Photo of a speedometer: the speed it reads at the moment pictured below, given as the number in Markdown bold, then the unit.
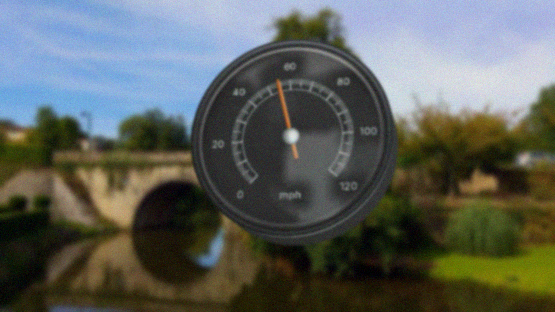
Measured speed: **55** mph
